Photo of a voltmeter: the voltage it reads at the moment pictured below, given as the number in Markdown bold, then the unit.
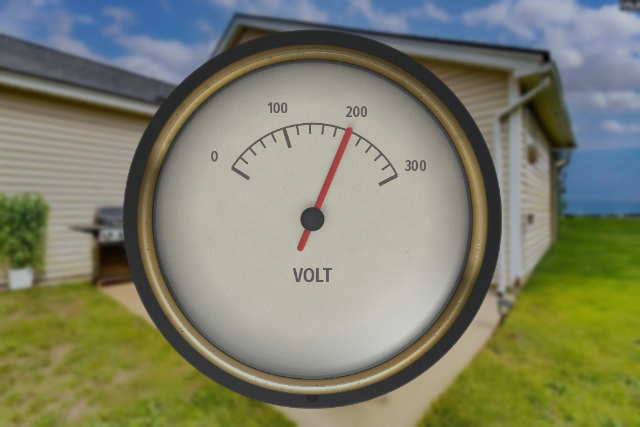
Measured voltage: **200** V
